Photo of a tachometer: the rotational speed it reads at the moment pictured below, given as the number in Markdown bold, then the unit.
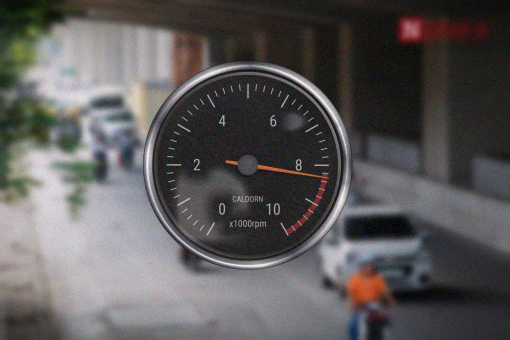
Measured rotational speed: **8300** rpm
